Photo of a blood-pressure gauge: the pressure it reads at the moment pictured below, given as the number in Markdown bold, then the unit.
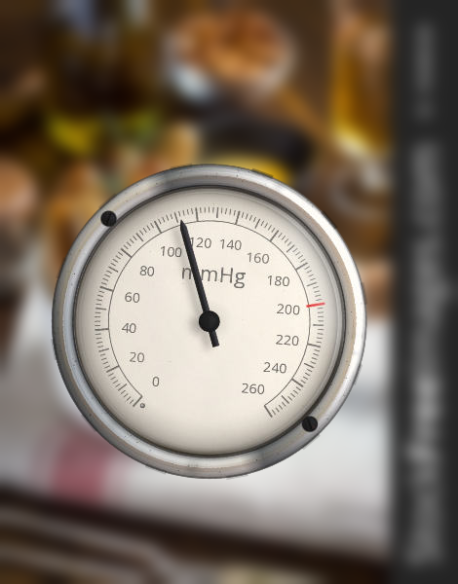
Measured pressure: **112** mmHg
